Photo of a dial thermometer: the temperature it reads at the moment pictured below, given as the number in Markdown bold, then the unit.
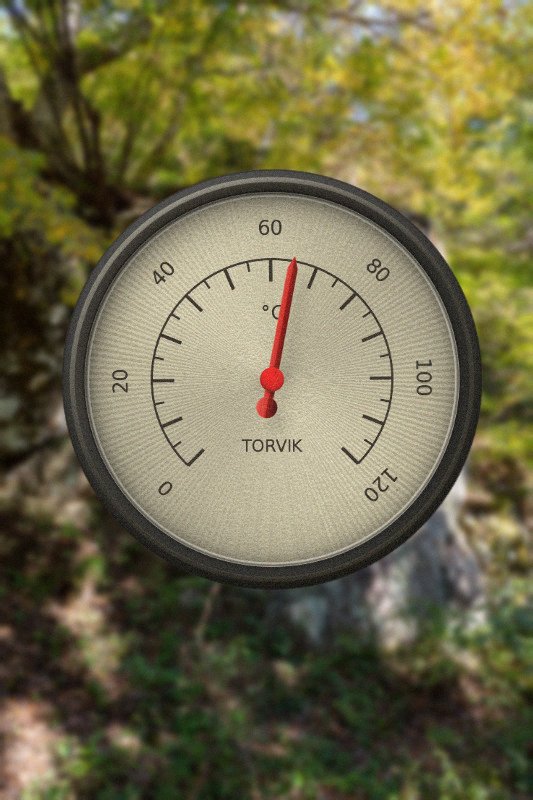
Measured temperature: **65** °C
